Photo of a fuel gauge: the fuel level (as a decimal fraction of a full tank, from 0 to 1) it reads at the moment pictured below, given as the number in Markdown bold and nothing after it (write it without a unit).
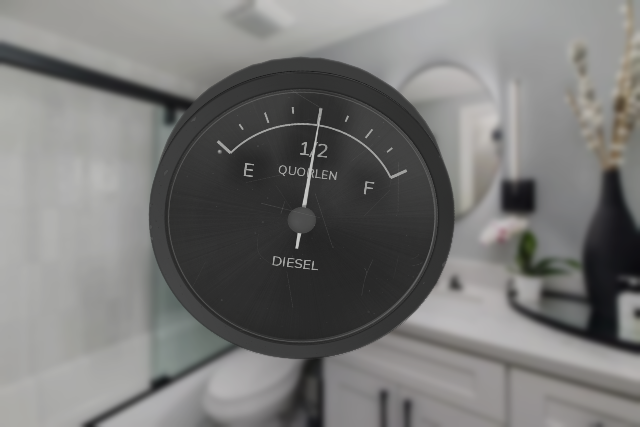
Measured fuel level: **0.5**
